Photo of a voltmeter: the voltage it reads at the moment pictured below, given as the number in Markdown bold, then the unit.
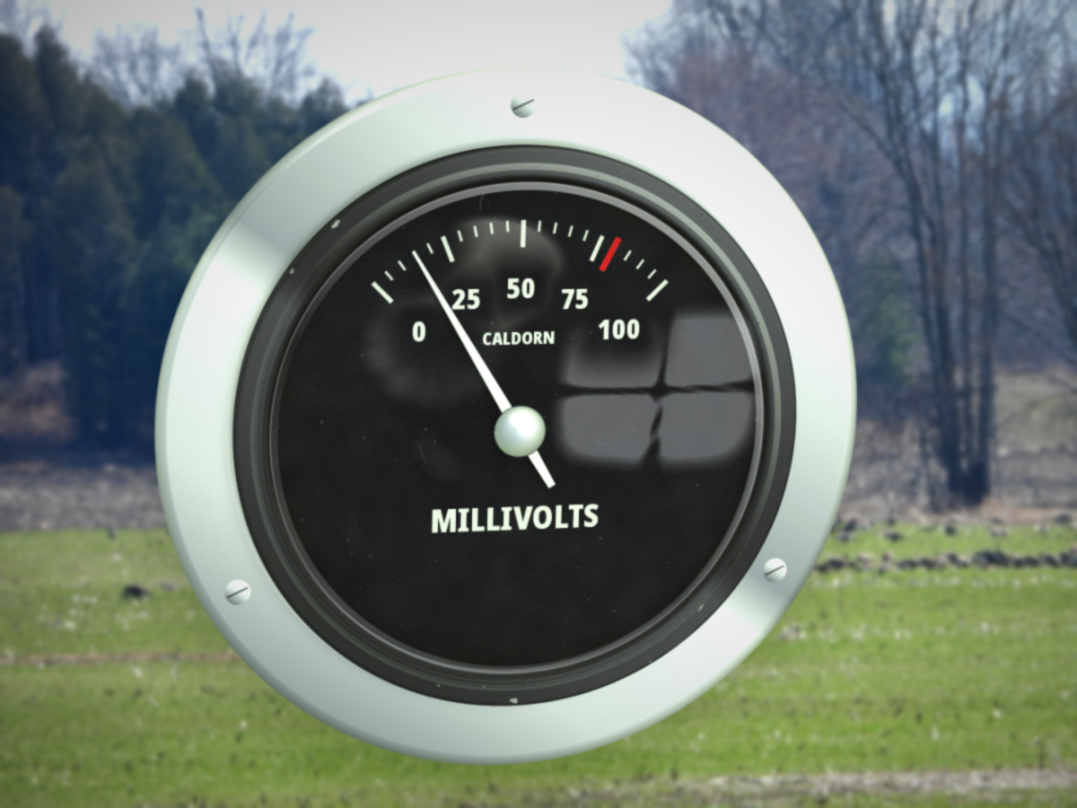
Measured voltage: **15** mV
